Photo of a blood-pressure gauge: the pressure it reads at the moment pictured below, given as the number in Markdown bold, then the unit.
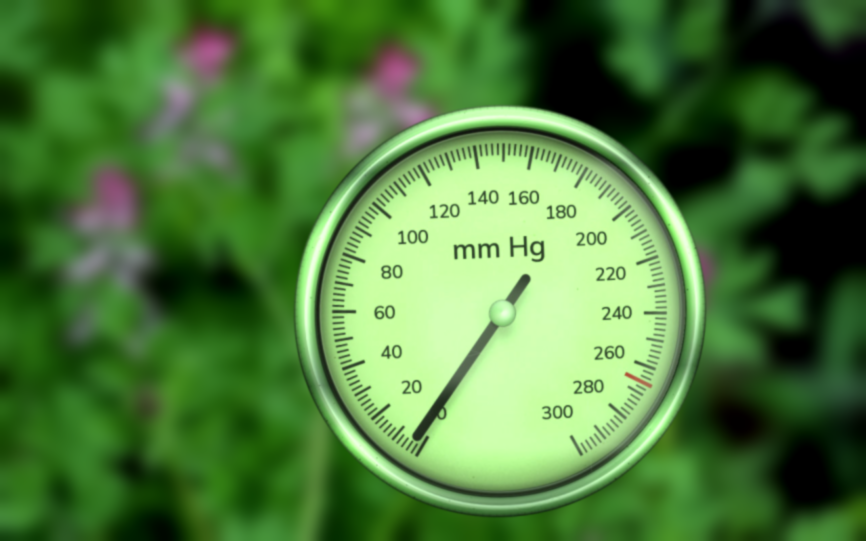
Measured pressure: **4** mmHg
